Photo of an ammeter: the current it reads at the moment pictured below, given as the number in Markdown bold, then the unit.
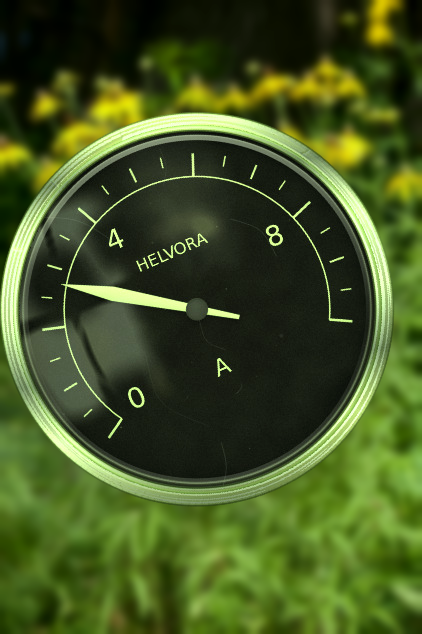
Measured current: **2.75** A
